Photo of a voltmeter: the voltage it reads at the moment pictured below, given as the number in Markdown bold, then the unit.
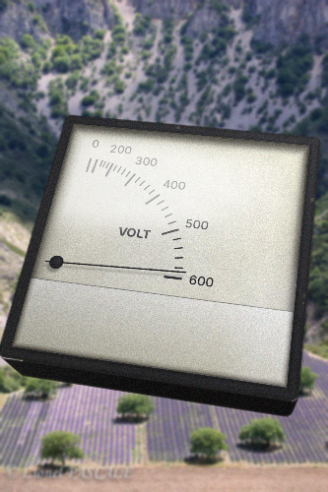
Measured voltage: **590** V
